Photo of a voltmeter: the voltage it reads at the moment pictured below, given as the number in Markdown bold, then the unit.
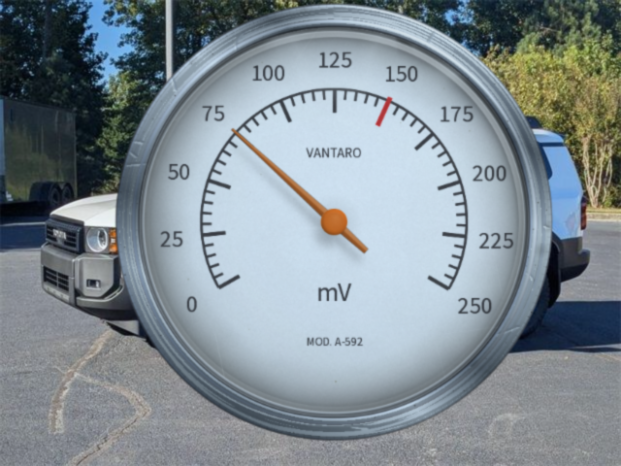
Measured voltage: **75** mV
